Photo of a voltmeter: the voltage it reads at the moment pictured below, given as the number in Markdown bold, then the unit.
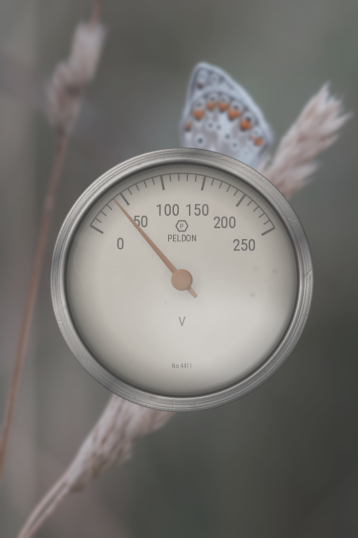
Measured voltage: **40** V
